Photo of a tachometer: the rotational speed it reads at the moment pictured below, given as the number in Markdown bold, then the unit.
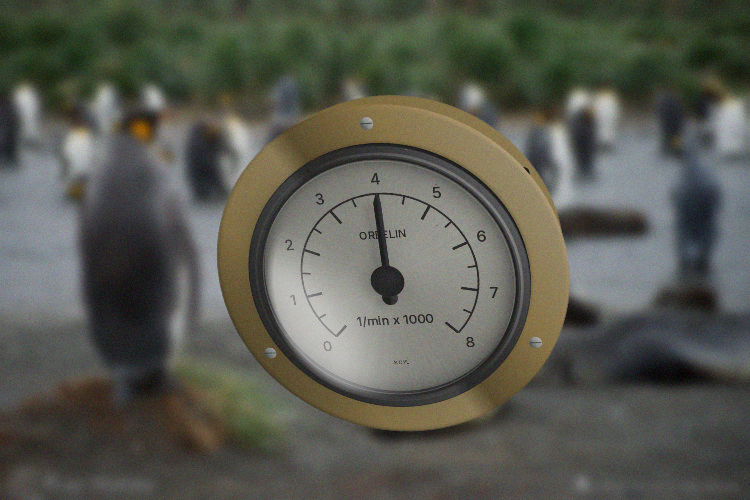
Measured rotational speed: **4000** rpm
